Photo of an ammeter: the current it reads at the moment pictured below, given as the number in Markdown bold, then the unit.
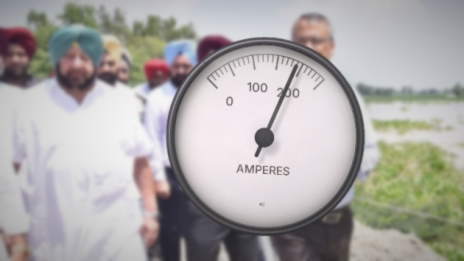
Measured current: **190** A
